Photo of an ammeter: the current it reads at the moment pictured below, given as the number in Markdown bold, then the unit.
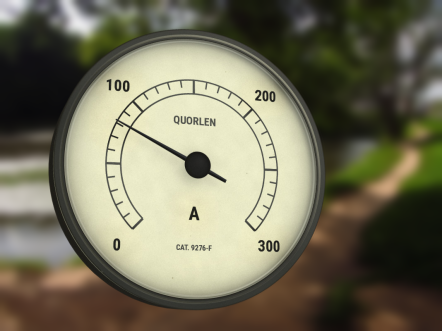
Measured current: **80** A
